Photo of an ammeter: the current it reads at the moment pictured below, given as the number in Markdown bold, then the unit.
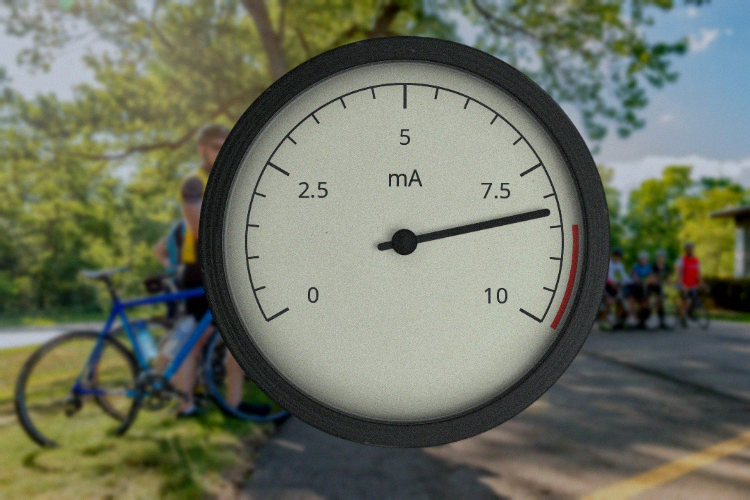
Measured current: **8.25** mA
